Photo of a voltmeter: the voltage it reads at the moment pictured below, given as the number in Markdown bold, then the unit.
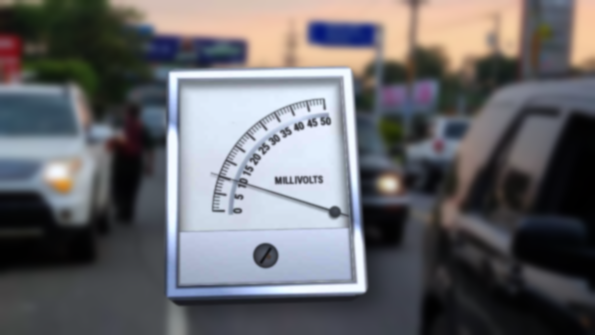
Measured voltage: **10** mV
